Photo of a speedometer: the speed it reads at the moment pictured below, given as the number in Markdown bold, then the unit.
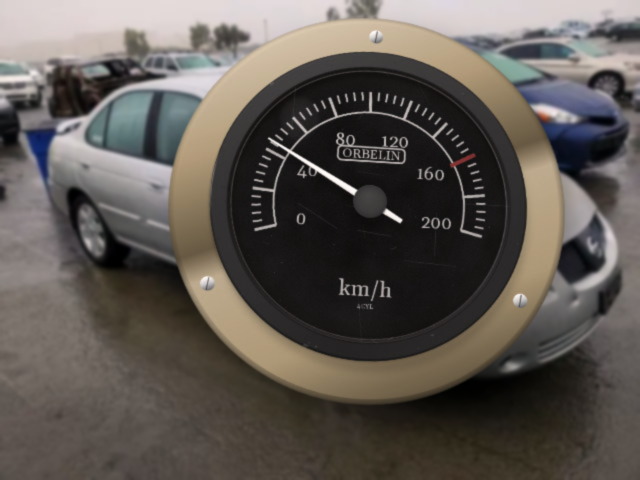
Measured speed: **44** km/h
